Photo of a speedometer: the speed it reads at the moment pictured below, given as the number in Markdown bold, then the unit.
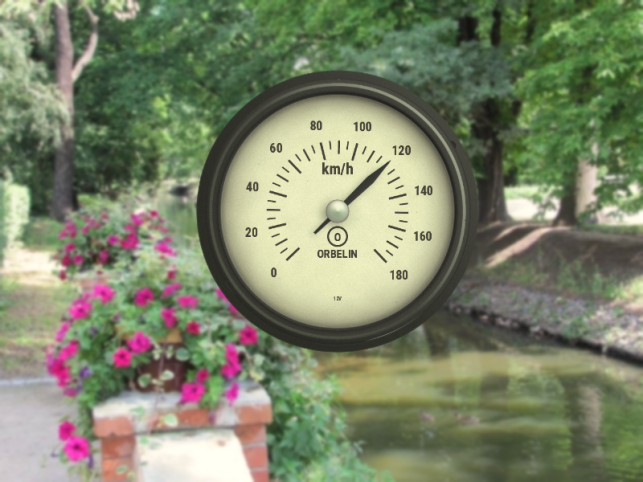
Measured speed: **120** km/h
